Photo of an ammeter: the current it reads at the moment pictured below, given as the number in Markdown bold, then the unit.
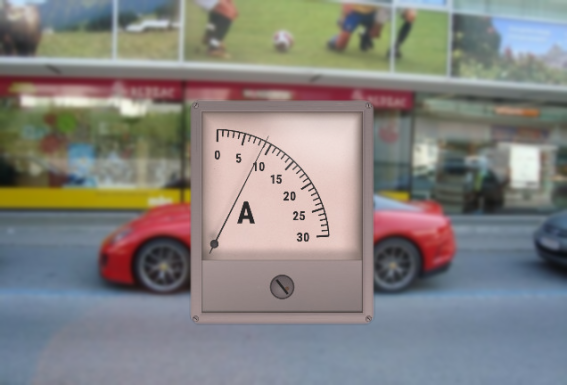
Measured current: **9** A
